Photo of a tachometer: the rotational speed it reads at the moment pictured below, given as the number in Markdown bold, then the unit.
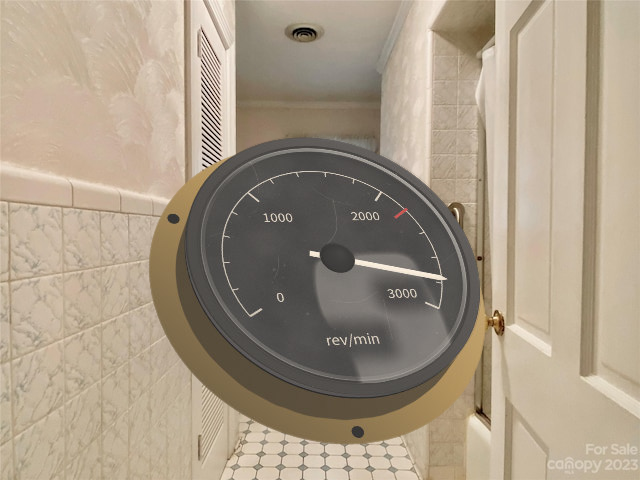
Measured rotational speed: **2800** rpm
